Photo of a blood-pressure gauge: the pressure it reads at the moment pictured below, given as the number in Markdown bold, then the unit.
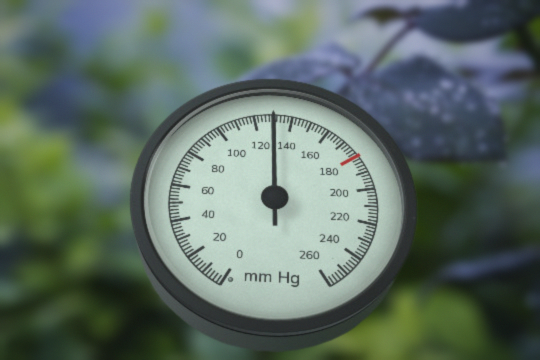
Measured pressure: **130** mmHg
